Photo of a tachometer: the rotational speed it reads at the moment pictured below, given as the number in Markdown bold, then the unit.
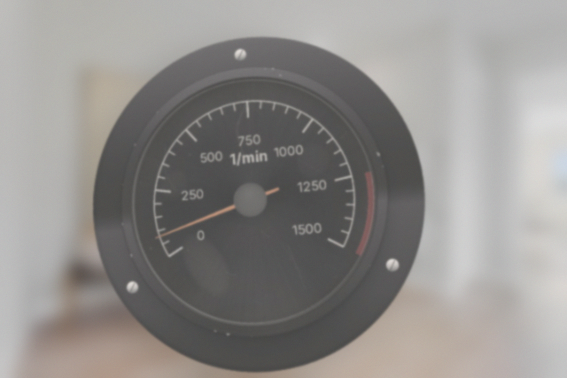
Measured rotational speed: **75** rpm
